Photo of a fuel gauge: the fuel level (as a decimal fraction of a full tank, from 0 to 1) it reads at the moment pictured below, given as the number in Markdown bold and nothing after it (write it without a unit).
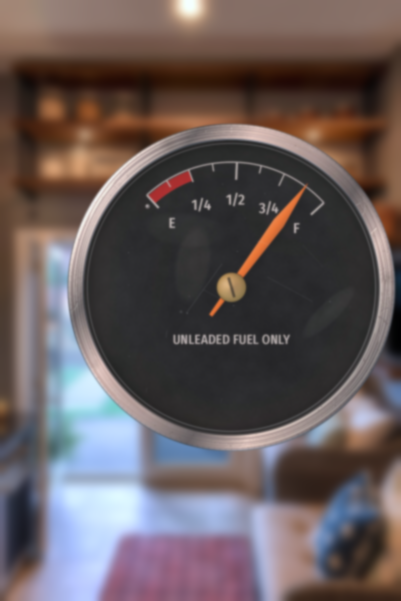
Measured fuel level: **0.875**
